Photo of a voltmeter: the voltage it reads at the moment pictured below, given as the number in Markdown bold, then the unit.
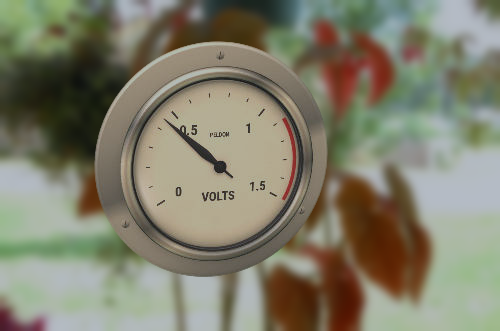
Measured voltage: **0.45** V
